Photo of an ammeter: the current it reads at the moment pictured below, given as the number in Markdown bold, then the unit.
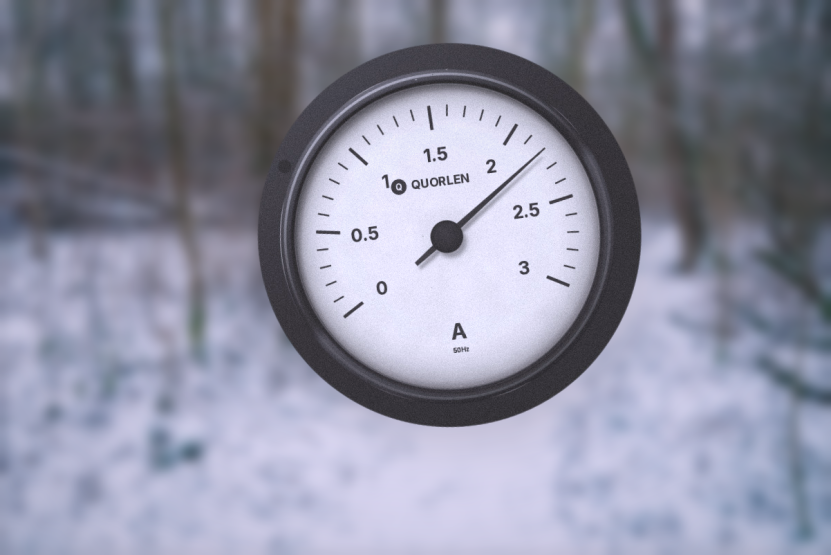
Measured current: **2.2** A
